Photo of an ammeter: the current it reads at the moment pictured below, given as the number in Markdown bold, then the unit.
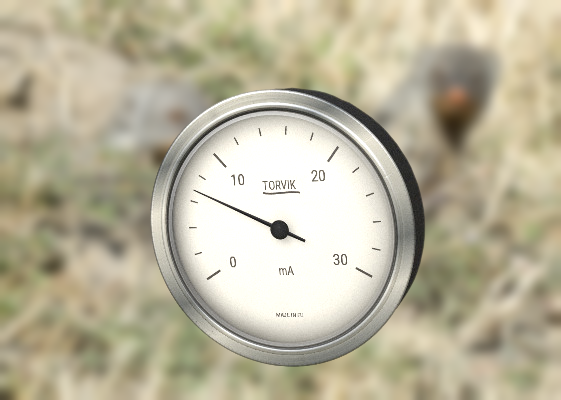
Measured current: **7** mA
